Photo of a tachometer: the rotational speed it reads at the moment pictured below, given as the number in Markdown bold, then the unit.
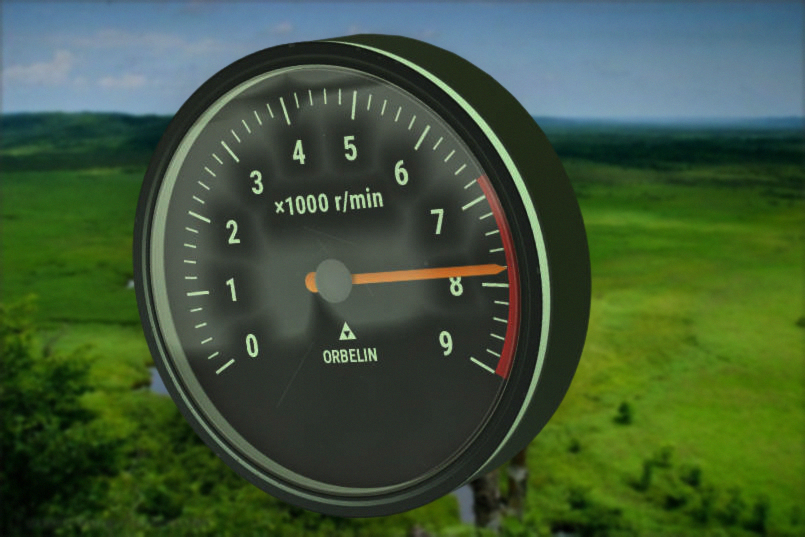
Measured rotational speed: **7800** rpm
